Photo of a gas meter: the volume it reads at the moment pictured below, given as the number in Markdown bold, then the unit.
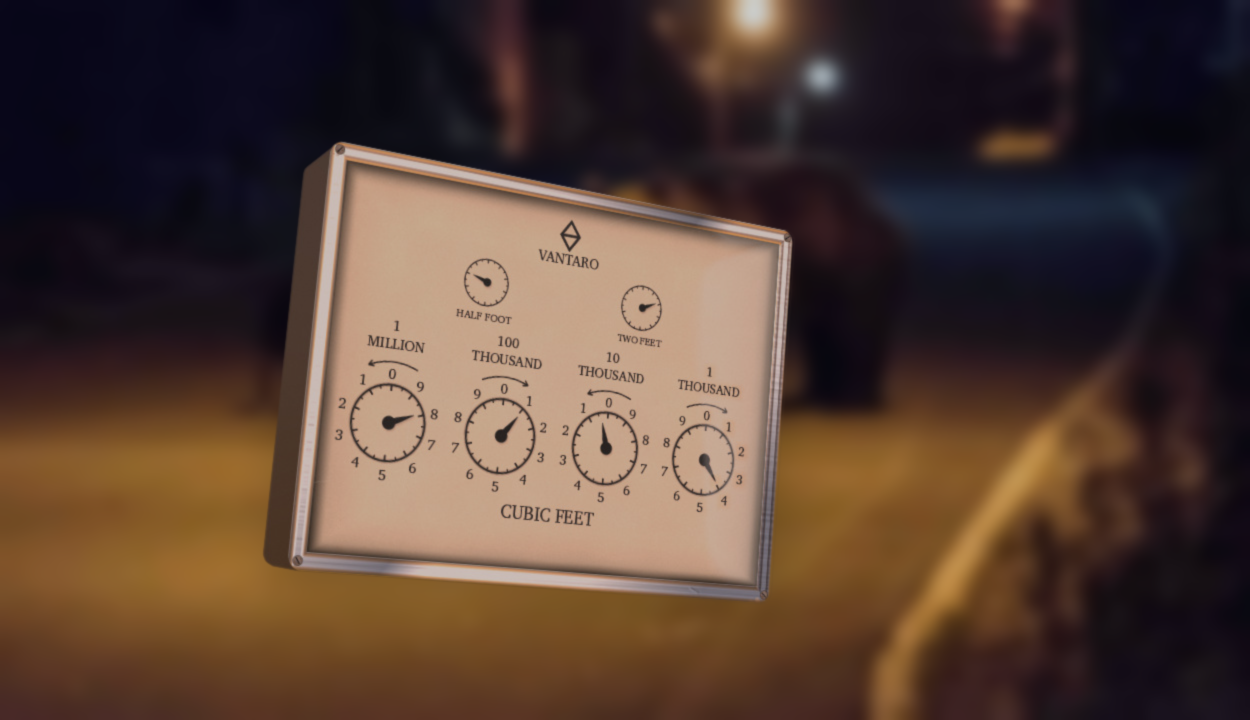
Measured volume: **810400** ft³
